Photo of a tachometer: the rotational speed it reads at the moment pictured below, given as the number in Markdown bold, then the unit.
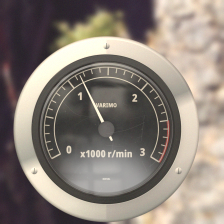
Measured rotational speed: **1150** rpm
